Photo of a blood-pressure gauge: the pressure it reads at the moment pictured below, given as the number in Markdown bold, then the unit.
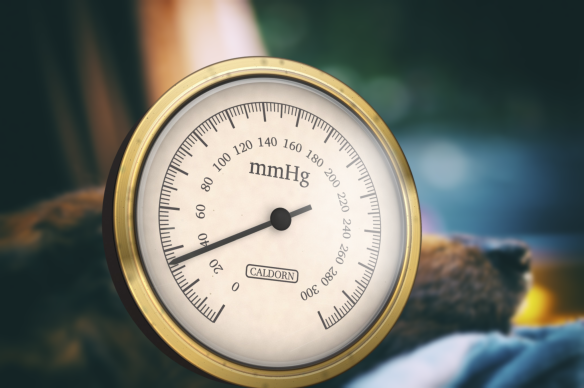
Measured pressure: **34** mmHg
